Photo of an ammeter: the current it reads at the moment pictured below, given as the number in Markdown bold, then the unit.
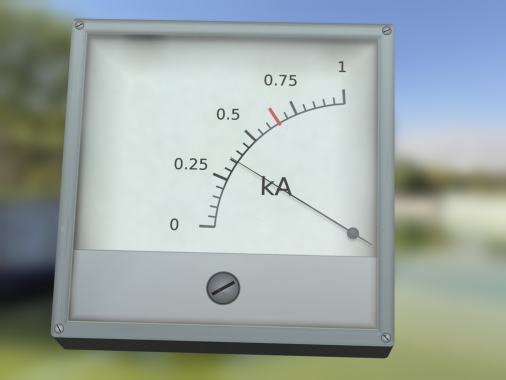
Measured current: **0.35** kA
